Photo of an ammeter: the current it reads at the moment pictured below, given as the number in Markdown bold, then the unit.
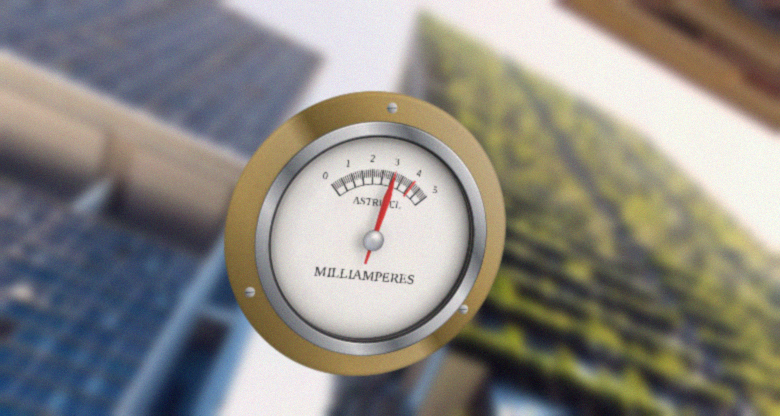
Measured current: **3** mA
